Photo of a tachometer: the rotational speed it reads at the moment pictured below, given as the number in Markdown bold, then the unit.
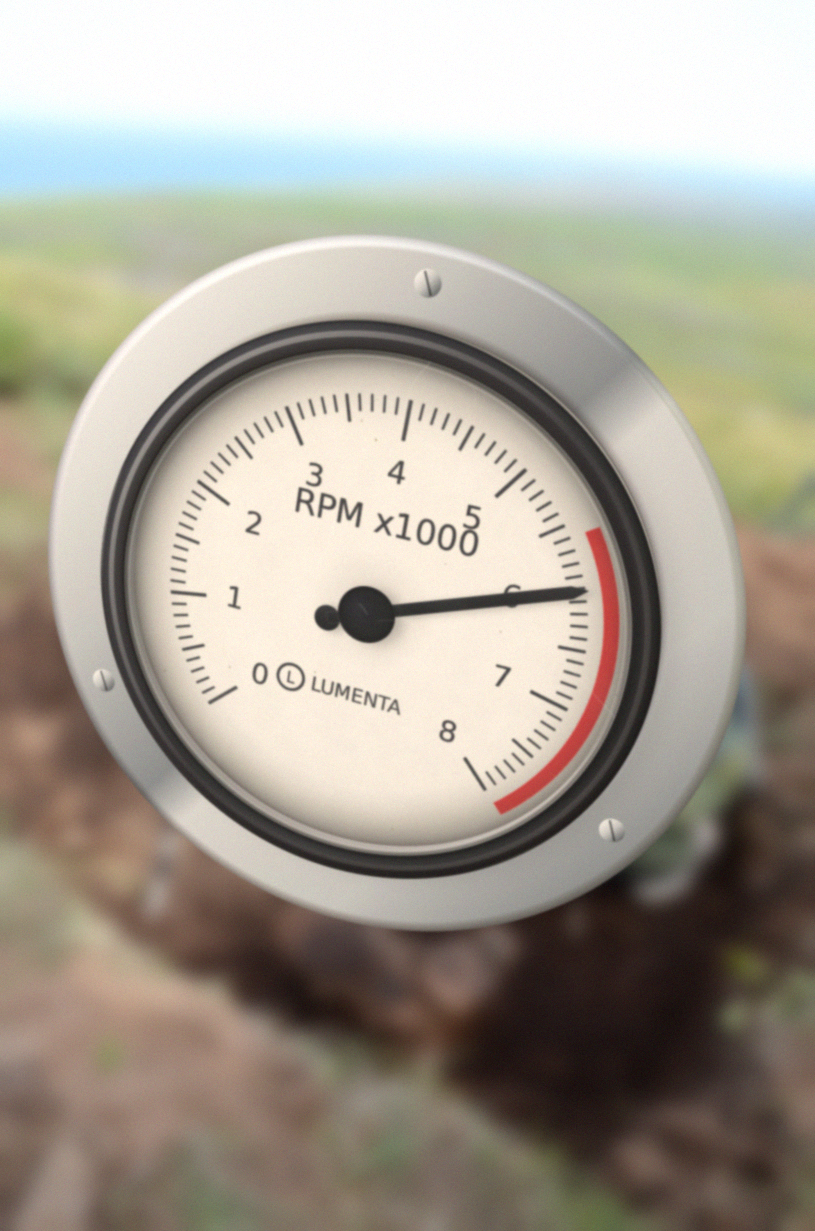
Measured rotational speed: **6000** rpm
